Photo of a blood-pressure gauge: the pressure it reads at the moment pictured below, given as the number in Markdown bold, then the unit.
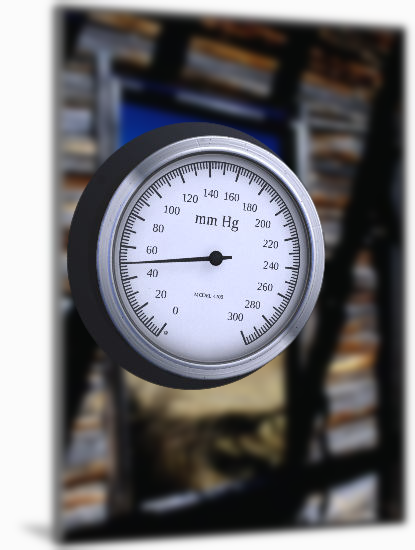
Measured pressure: **50** mmHg
